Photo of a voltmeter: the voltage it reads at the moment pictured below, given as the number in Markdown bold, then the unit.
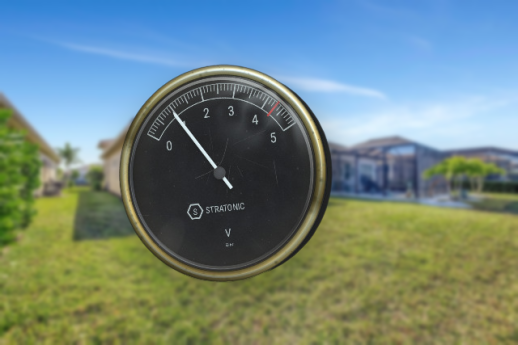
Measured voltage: **1** V
